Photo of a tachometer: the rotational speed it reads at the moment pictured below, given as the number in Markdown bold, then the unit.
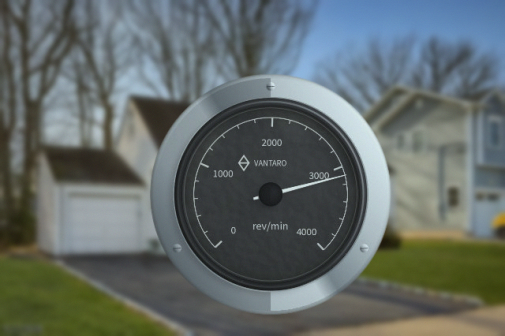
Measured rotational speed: **3100** rpm
